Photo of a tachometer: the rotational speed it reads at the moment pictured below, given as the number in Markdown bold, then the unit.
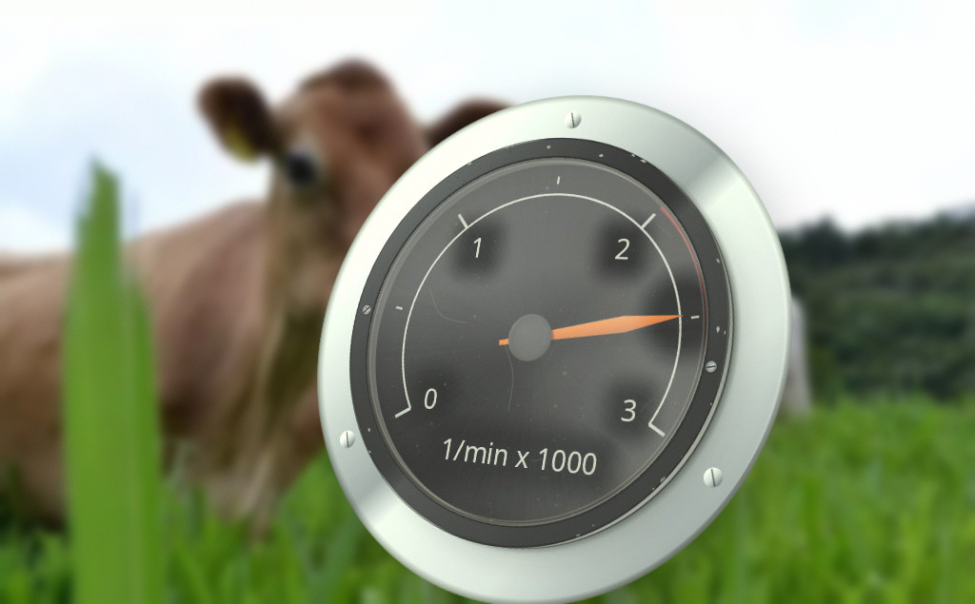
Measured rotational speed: **2500** rpm
